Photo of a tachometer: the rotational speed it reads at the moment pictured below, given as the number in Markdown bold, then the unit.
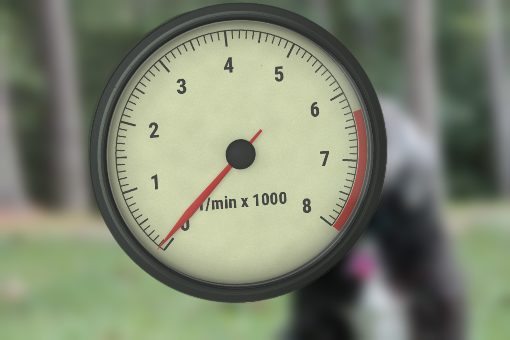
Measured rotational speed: **100** rpm
